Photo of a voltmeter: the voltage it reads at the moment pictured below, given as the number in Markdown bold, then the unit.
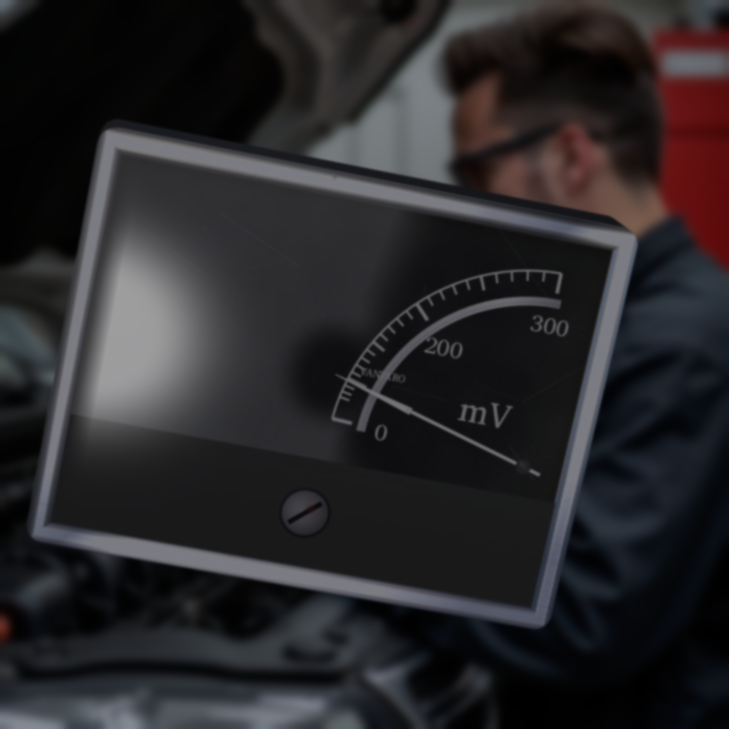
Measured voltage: **100** mV
